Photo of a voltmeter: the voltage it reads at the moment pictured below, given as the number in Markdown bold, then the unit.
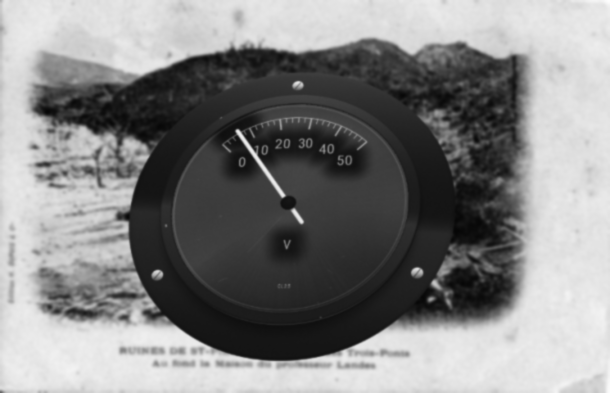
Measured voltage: **6** V
